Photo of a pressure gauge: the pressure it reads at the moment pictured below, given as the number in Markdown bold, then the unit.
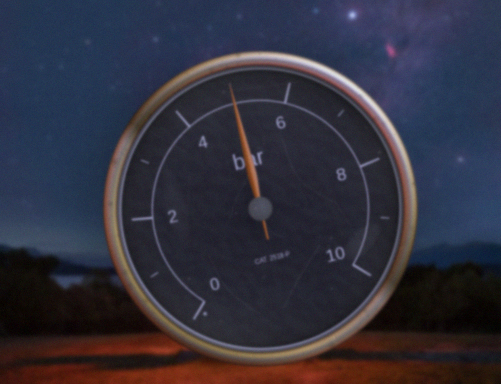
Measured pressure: **5** bar
